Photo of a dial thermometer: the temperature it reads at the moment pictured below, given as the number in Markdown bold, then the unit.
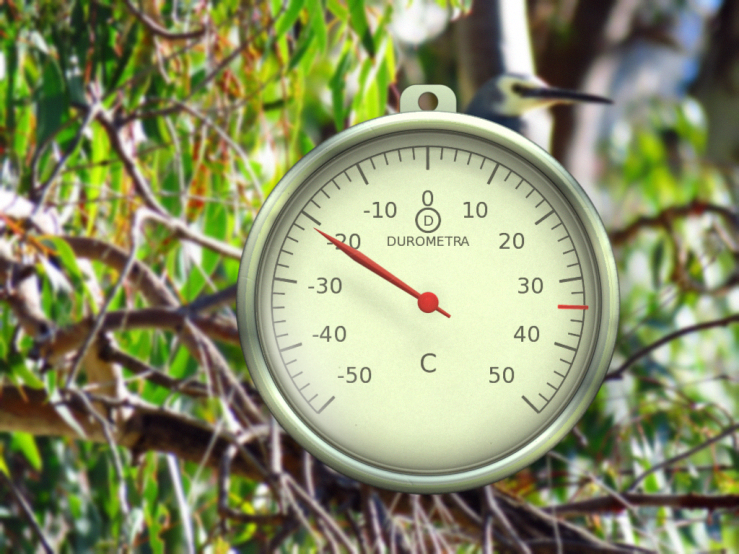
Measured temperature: **-21** °C
